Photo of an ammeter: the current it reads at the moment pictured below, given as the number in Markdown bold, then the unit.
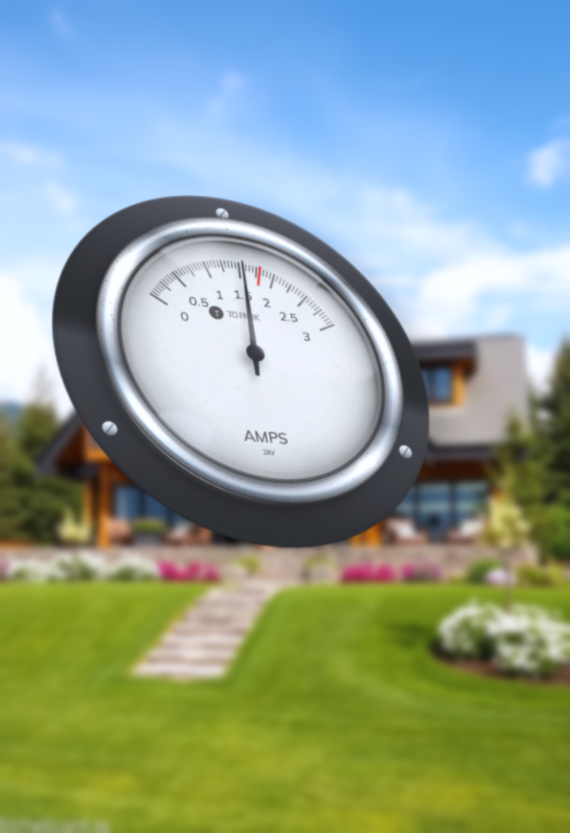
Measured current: **1.5** A
